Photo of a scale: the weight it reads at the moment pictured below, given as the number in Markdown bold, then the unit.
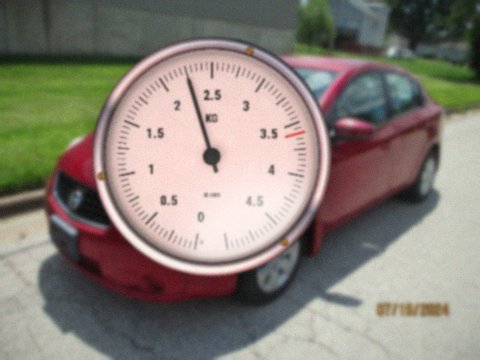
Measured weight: **2.25** kg
